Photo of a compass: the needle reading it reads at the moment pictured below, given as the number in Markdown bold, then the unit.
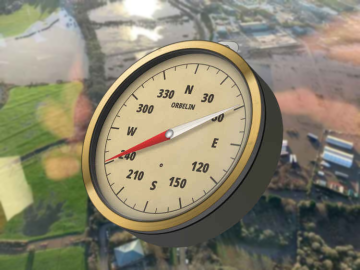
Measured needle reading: **240** °
